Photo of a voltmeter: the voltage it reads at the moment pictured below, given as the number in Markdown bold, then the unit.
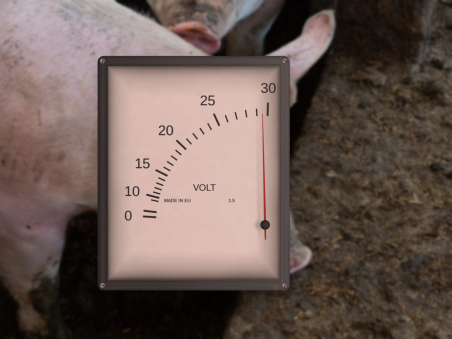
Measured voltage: **29.5** V
